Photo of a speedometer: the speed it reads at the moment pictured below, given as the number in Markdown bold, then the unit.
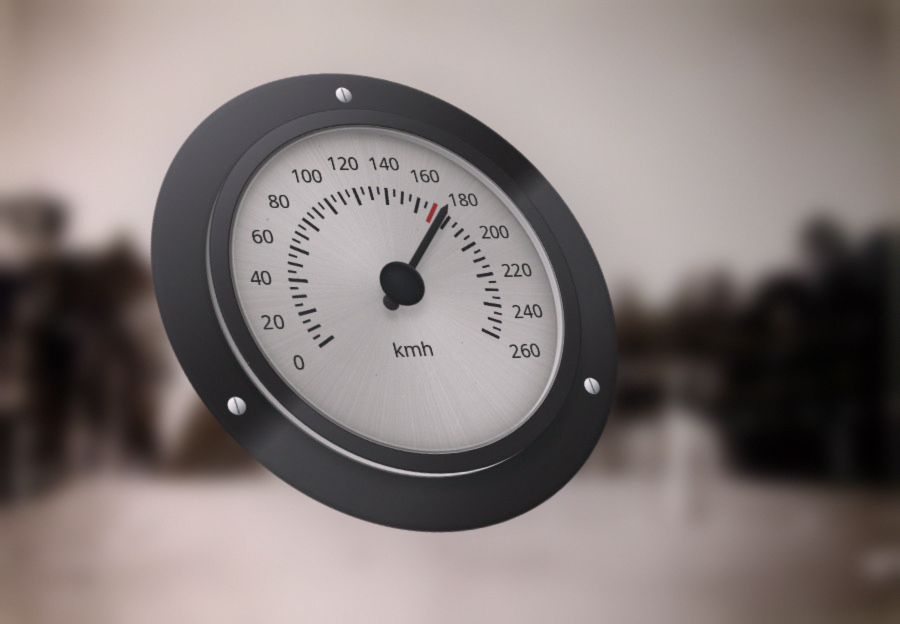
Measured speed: **175** km/h
